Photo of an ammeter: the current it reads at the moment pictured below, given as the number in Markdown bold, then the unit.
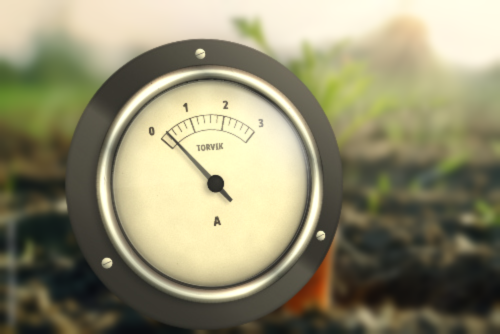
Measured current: **0.2** A
